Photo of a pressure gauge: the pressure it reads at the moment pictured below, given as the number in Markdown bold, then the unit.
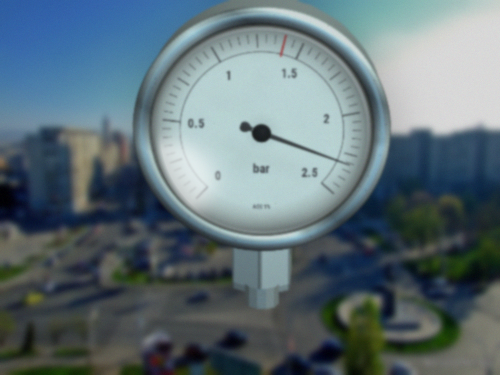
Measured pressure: **2.3** bar
